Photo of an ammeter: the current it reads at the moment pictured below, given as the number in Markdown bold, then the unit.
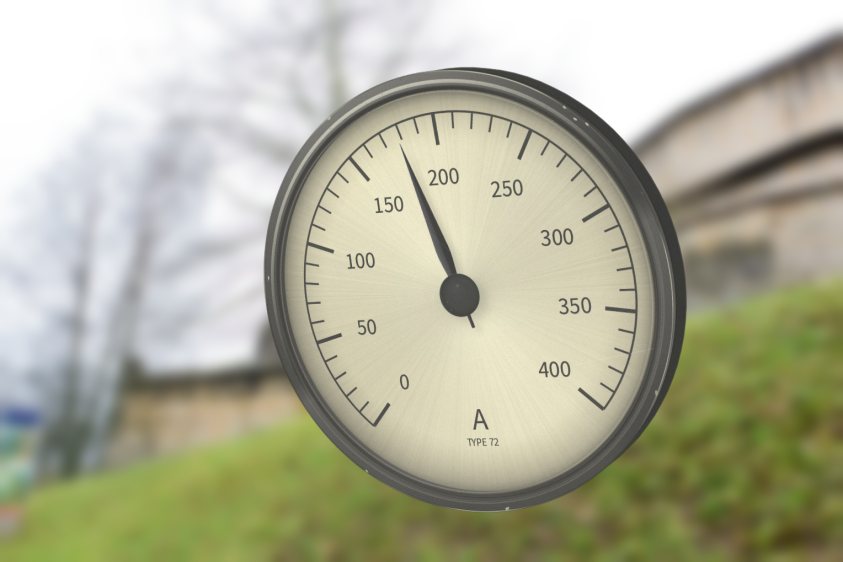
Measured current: **180** A
